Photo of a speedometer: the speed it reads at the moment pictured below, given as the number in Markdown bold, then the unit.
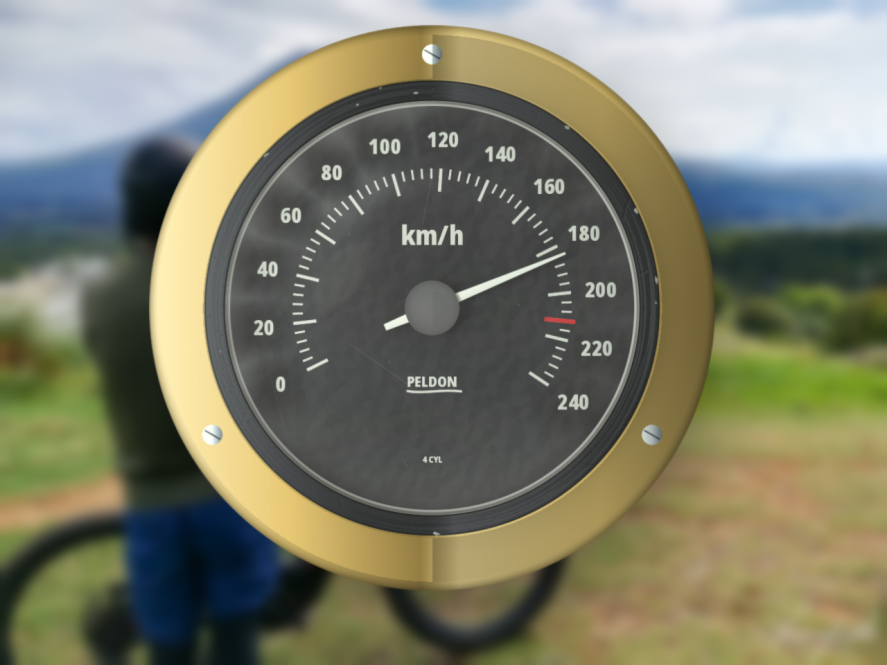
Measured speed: **184** km/h
